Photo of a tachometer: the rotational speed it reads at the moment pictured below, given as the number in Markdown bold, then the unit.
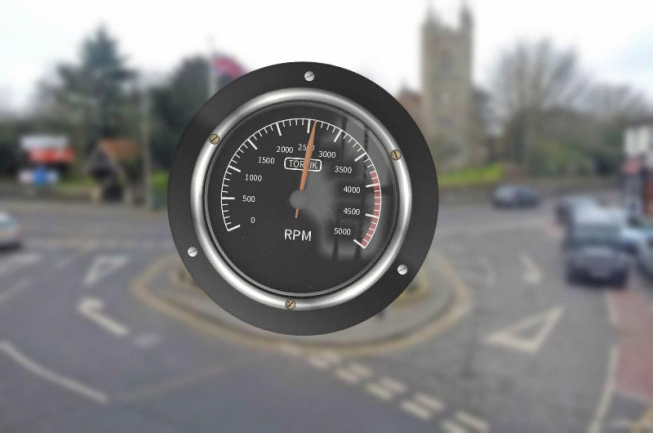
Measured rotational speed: **2600** rpm
